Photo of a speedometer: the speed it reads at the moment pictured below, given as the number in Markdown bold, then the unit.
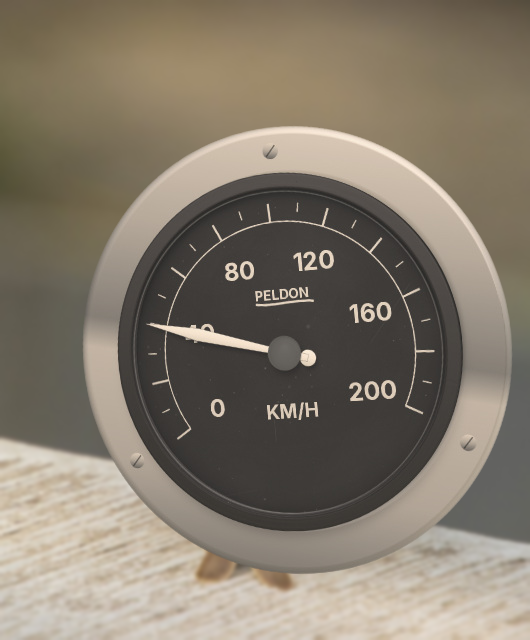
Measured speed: **40** km/h
